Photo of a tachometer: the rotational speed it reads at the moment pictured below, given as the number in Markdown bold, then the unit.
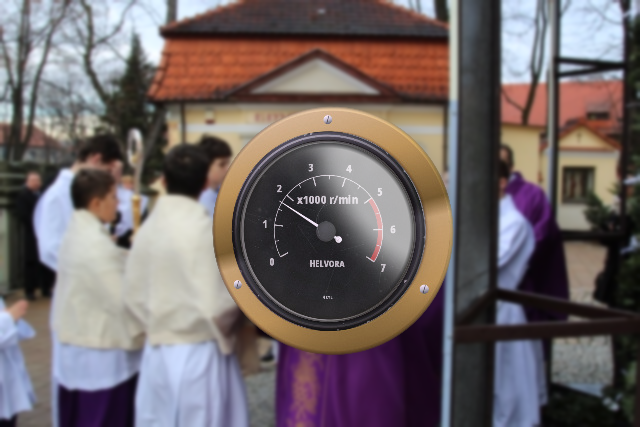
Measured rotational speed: **1750** rpm
